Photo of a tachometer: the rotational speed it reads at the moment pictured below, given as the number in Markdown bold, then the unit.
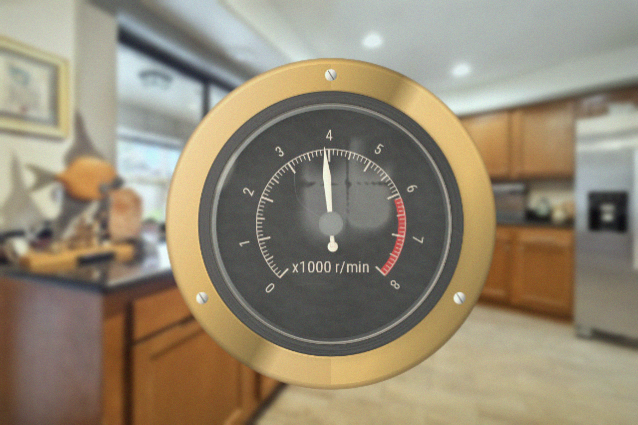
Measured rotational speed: **3900** rpm
